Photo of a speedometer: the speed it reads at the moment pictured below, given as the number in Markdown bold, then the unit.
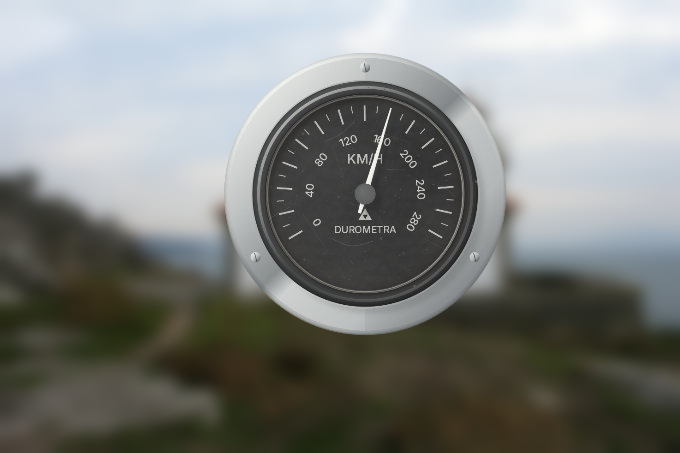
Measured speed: **160** km/h
